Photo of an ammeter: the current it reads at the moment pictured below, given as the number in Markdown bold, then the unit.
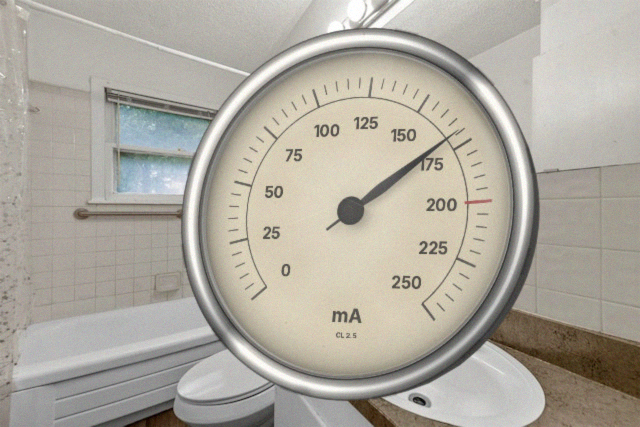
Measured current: **170** mA
